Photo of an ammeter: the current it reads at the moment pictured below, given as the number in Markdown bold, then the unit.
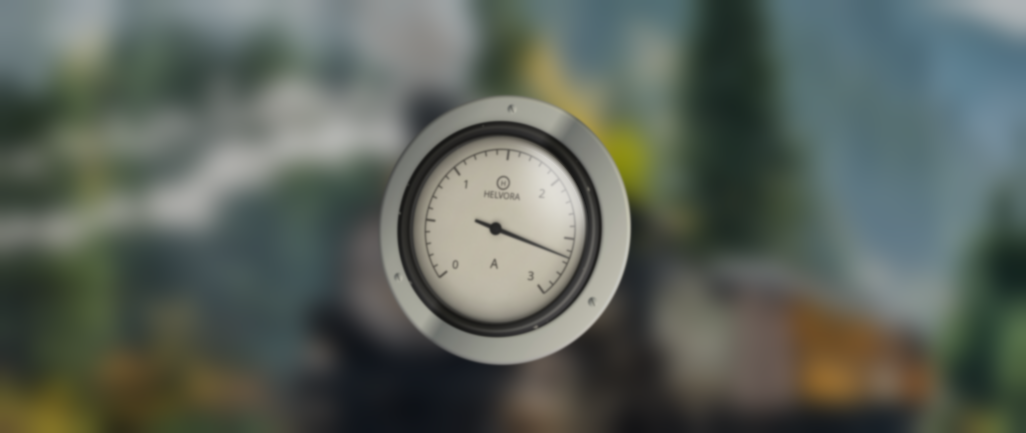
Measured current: **2.65** A
